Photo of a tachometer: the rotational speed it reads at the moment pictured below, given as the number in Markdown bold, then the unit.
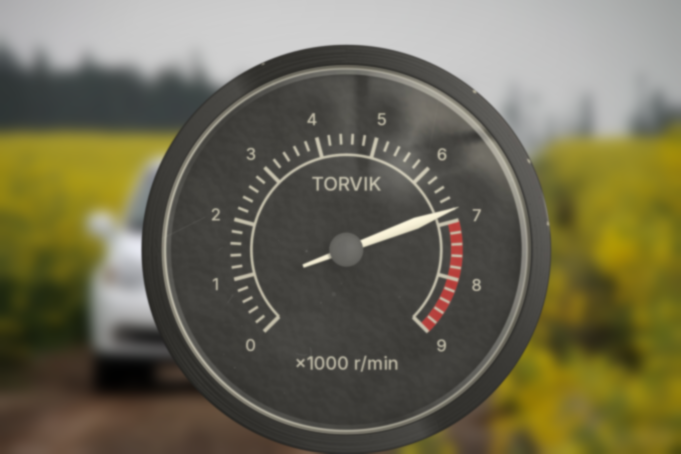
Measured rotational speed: **6800** rpm
